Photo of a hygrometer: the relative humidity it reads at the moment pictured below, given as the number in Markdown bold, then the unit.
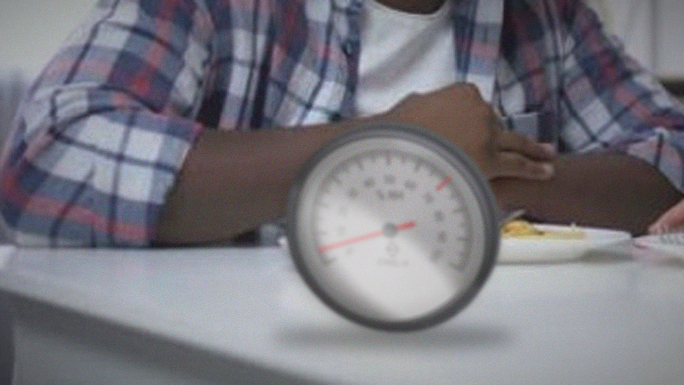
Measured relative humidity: **5** %
